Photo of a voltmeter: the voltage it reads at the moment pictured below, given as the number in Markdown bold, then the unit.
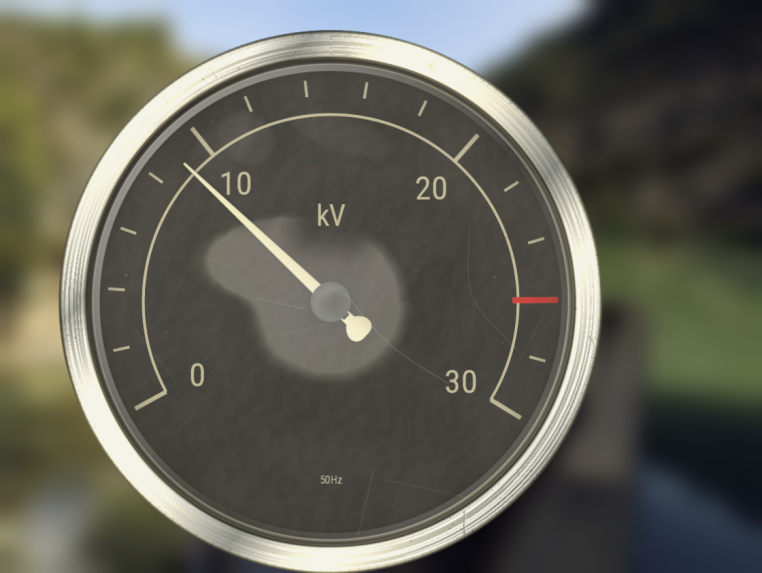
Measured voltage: **9** kV
